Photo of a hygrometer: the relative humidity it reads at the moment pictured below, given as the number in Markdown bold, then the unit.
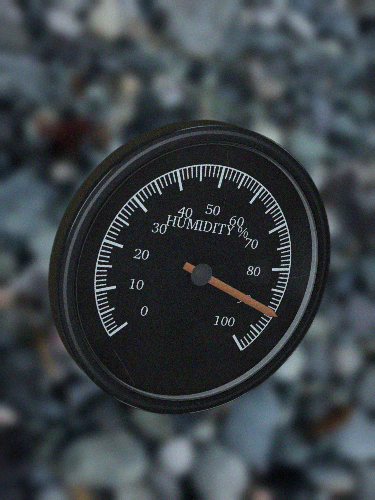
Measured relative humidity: **90** %
